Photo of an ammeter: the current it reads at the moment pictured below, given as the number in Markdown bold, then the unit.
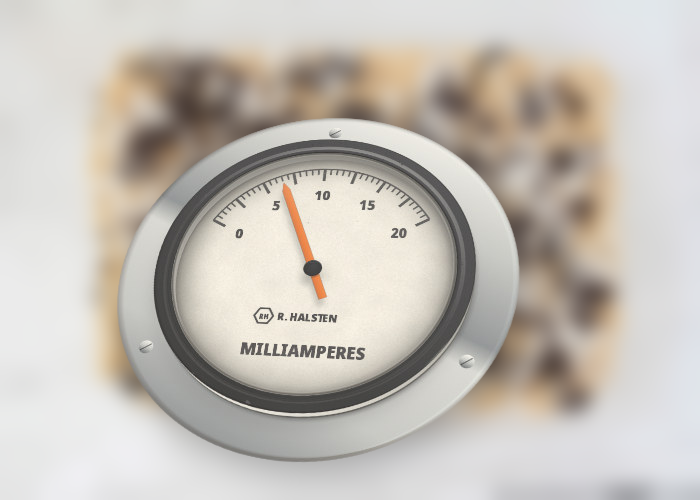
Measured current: **6.5** mA
